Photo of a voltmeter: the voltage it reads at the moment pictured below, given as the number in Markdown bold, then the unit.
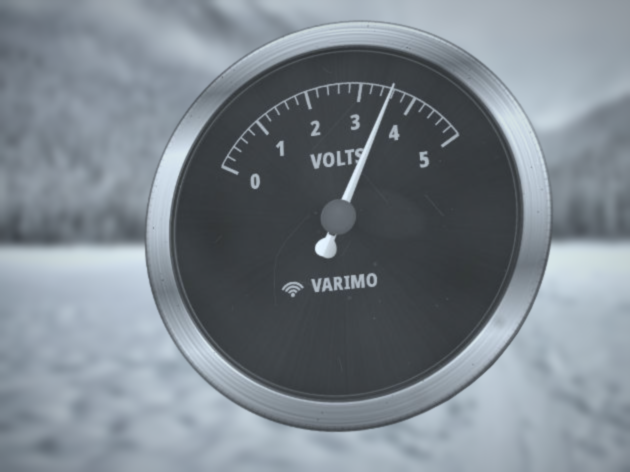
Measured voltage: **3.6** V
